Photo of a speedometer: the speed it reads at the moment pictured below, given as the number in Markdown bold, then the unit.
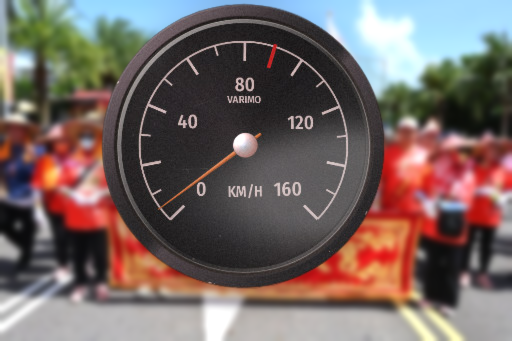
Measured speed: **5** km/h
